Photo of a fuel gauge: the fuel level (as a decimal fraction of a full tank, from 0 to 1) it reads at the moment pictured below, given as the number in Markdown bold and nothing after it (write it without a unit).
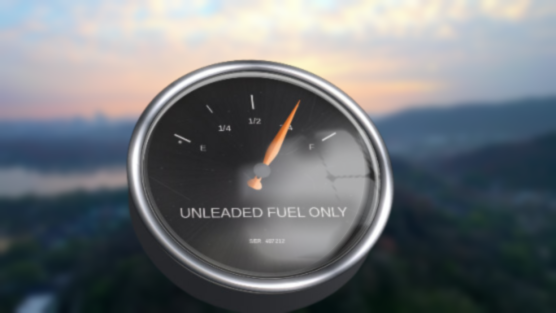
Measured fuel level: **0.75**
